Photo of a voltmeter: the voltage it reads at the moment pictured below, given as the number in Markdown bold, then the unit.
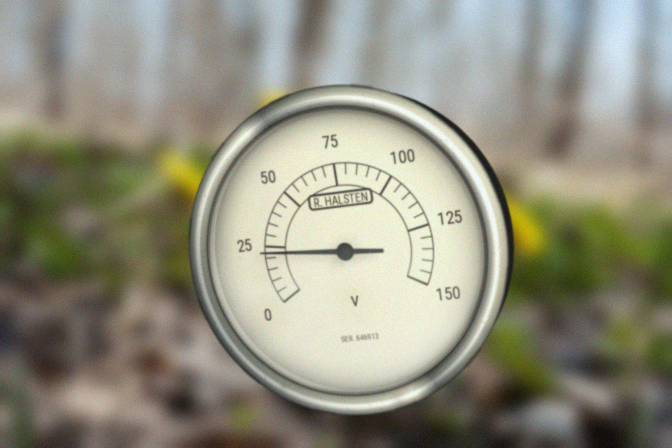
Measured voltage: **22.5** V
